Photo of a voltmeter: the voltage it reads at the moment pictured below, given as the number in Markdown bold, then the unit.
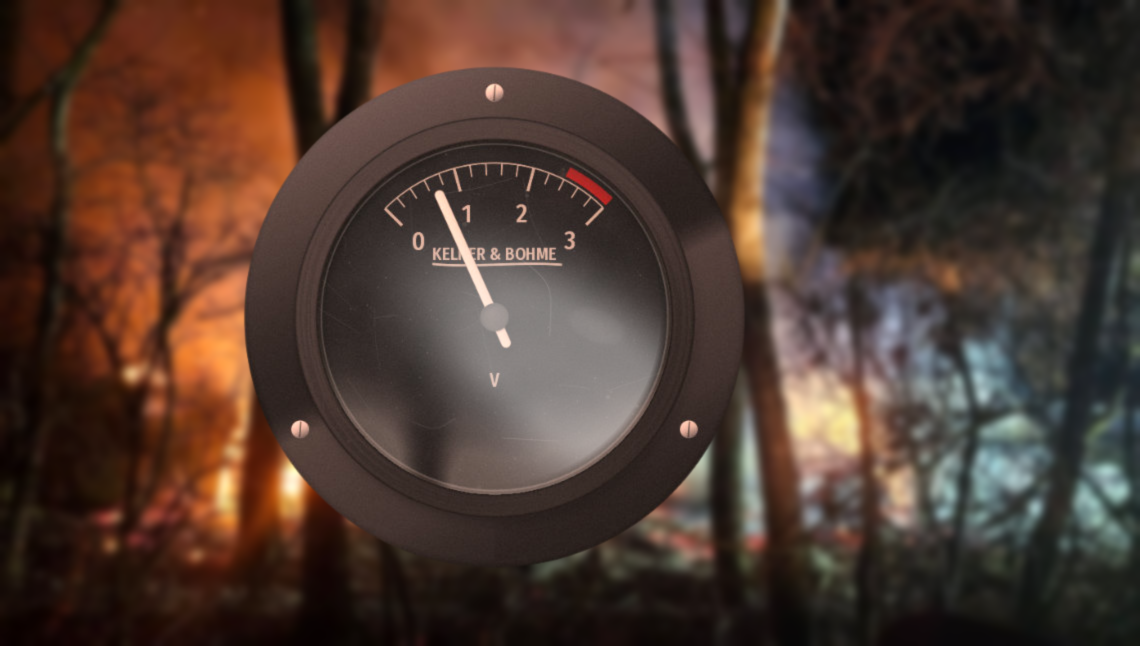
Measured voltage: **0.7** V
